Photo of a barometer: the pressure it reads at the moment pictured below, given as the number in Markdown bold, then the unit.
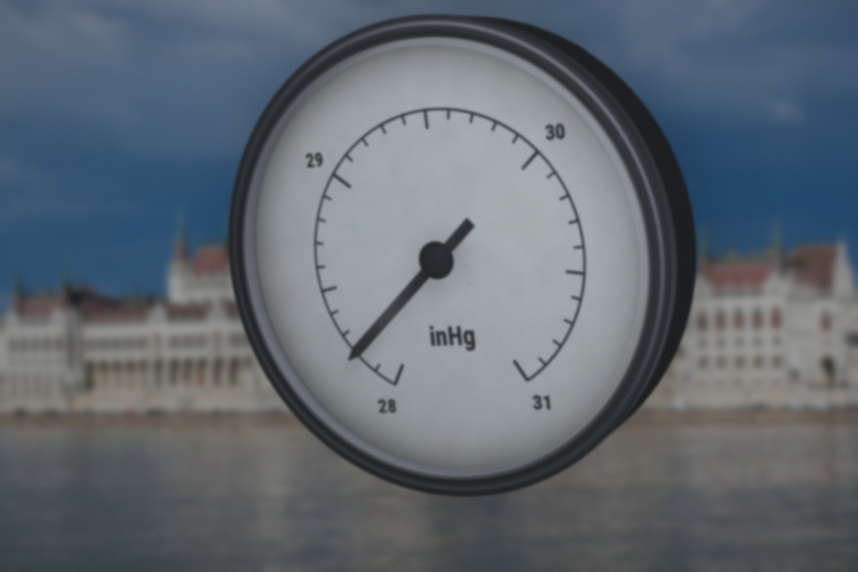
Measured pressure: **28.2** inHg
